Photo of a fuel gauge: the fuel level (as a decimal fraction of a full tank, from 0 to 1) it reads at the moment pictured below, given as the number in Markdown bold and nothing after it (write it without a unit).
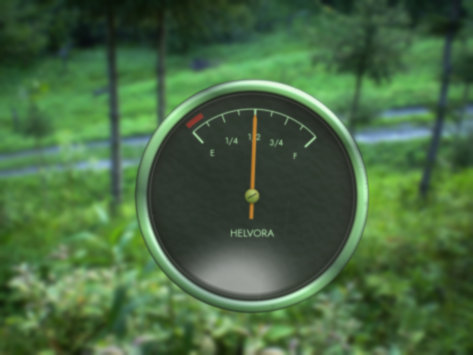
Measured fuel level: **0.5**
